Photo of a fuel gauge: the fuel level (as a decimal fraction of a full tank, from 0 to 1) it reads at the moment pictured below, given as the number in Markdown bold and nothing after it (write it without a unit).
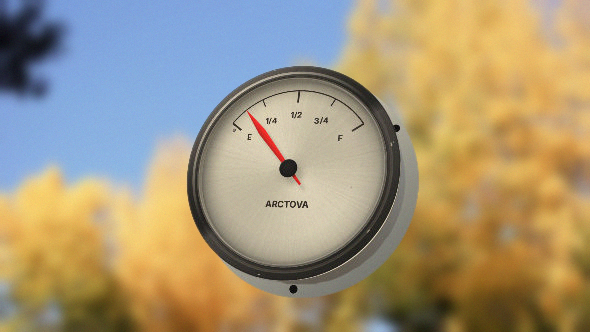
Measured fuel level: **0.125**
